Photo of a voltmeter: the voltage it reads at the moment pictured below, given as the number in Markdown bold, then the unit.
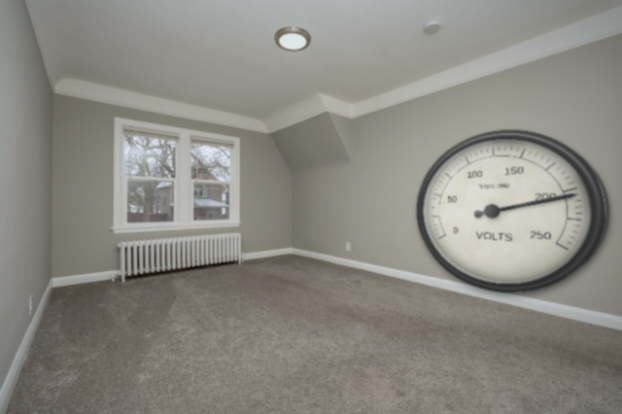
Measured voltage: **205** V
